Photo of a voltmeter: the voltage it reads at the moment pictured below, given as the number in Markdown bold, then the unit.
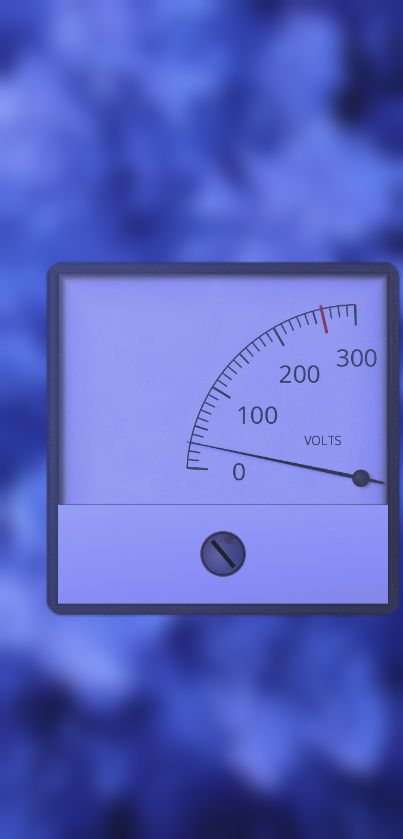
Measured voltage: **30** V
